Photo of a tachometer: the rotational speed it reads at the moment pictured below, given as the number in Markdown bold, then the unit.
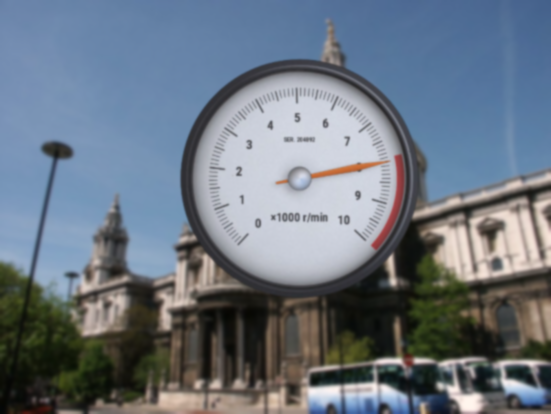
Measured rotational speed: **8000** rpm
